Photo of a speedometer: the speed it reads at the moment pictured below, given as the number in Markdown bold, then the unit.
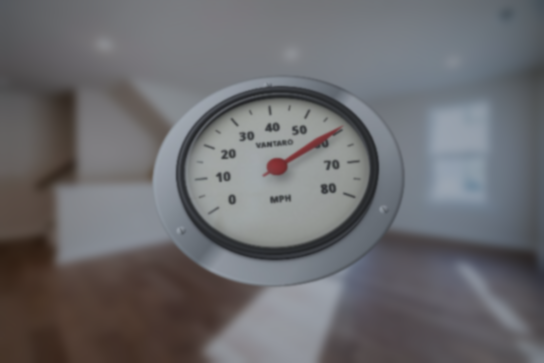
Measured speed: **60** mph
